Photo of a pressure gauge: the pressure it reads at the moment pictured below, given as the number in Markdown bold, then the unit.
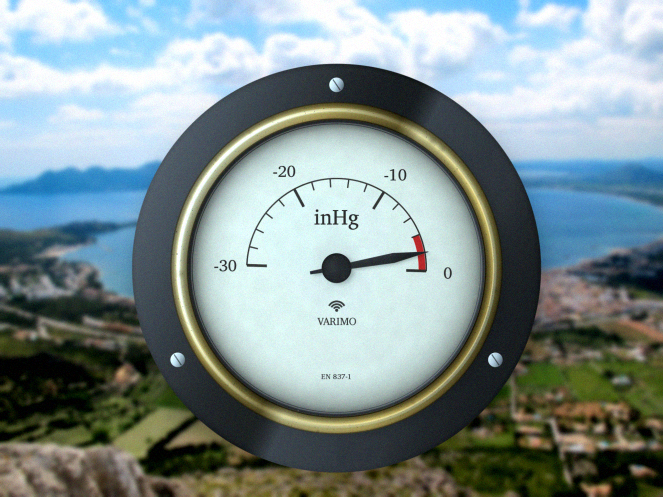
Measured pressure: **-2** inHg
